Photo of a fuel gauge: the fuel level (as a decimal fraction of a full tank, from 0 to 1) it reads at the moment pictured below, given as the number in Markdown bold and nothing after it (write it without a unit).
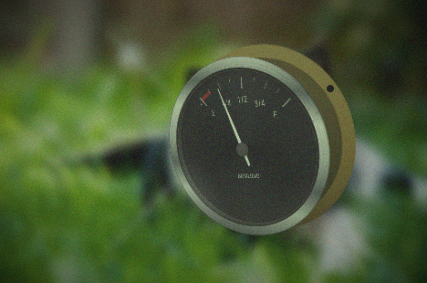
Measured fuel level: **0.25**
